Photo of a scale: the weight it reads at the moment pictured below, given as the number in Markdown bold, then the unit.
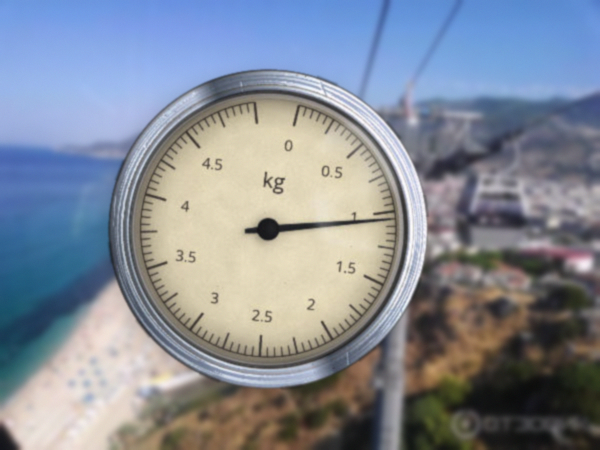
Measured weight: **1.05** kg
